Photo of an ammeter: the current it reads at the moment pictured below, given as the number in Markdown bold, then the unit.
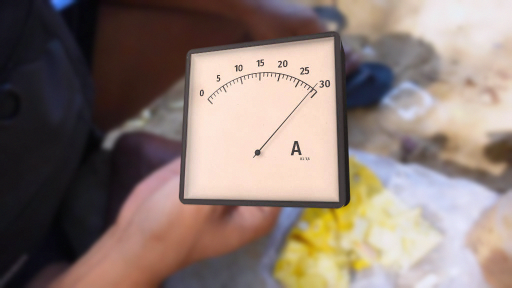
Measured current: **29** A
